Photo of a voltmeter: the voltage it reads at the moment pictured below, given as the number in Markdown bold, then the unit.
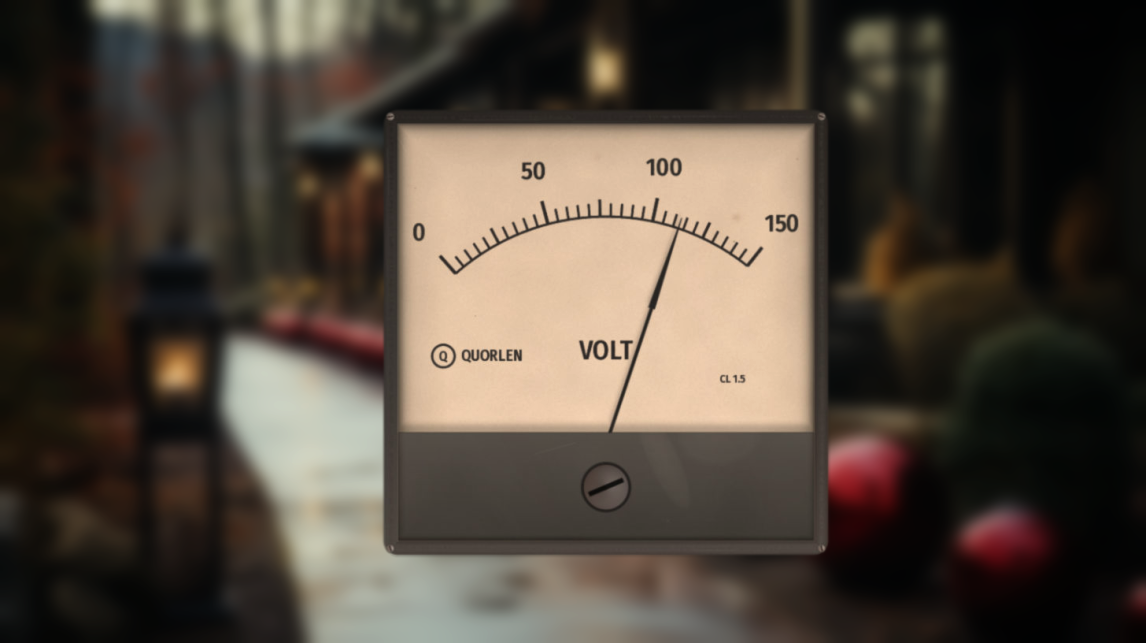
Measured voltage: **112.5** V
